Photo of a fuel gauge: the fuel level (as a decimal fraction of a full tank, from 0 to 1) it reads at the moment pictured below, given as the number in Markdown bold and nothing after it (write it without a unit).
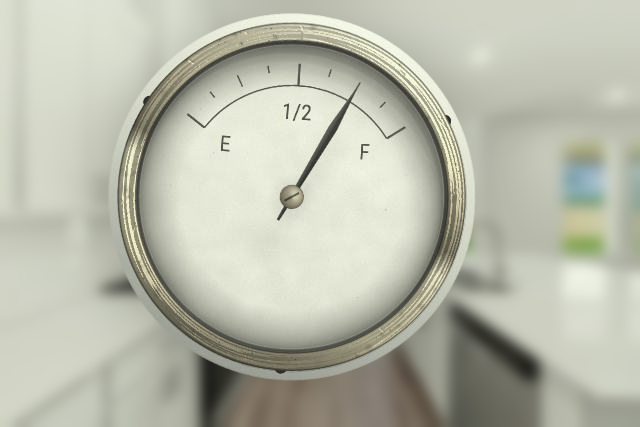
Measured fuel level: **0.75**
